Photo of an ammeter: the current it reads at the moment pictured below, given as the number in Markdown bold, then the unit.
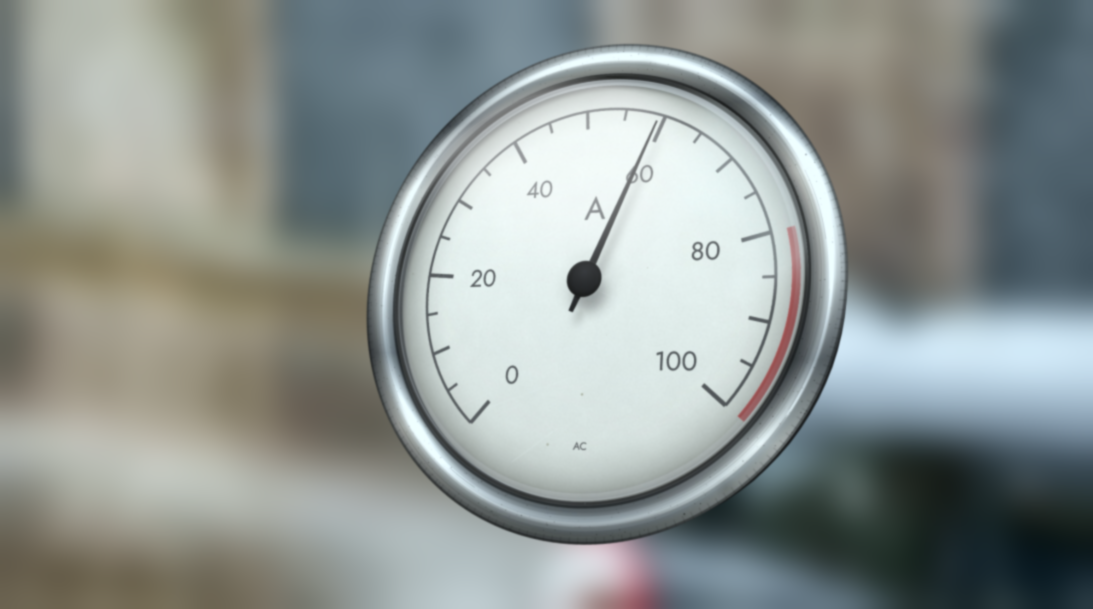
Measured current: **60** A
